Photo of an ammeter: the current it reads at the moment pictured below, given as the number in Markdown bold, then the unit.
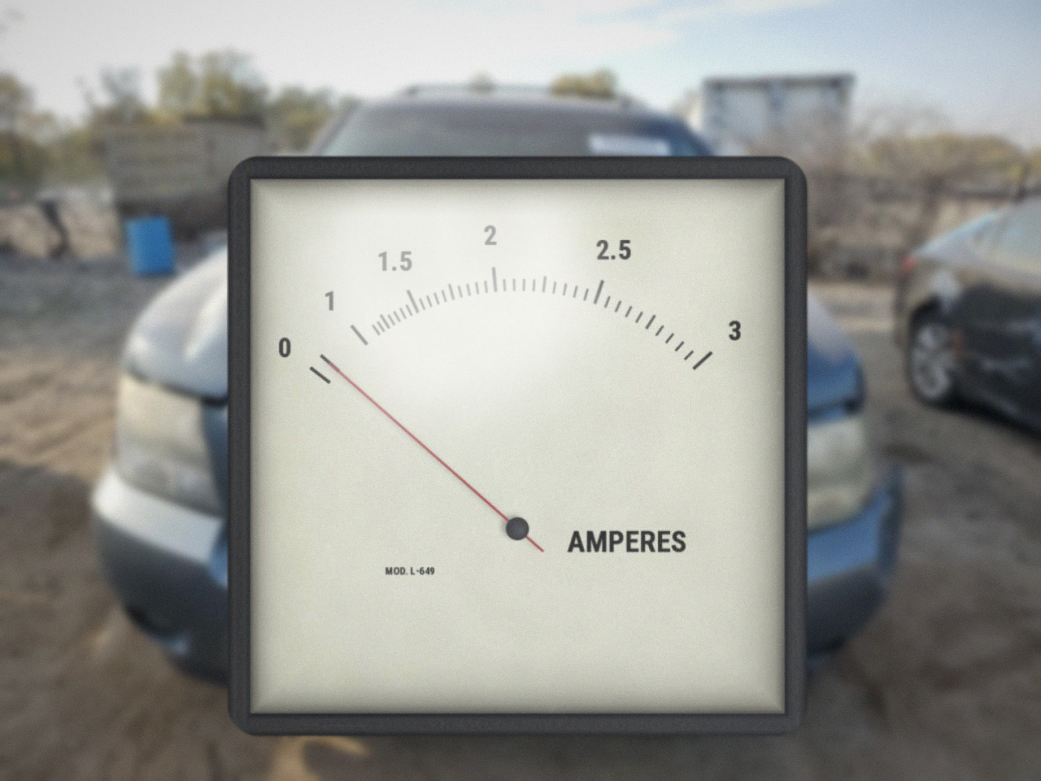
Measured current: **0.5** A
